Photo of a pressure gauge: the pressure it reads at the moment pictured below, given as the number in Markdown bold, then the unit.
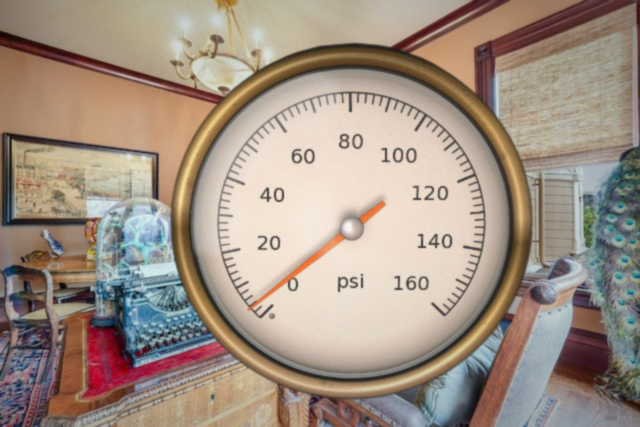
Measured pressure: **4** psi
